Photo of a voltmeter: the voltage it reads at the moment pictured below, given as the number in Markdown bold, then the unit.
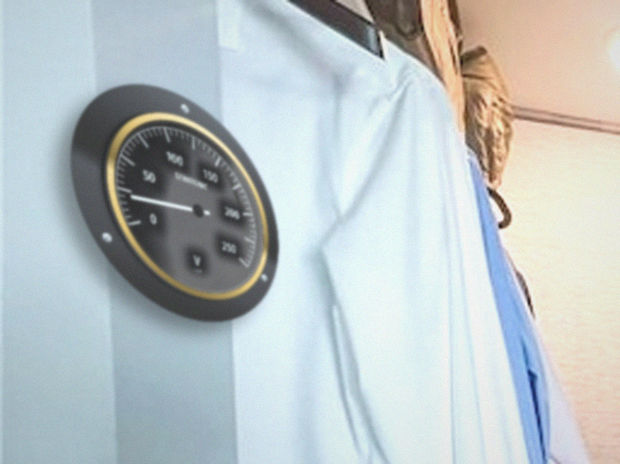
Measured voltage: **20** V
